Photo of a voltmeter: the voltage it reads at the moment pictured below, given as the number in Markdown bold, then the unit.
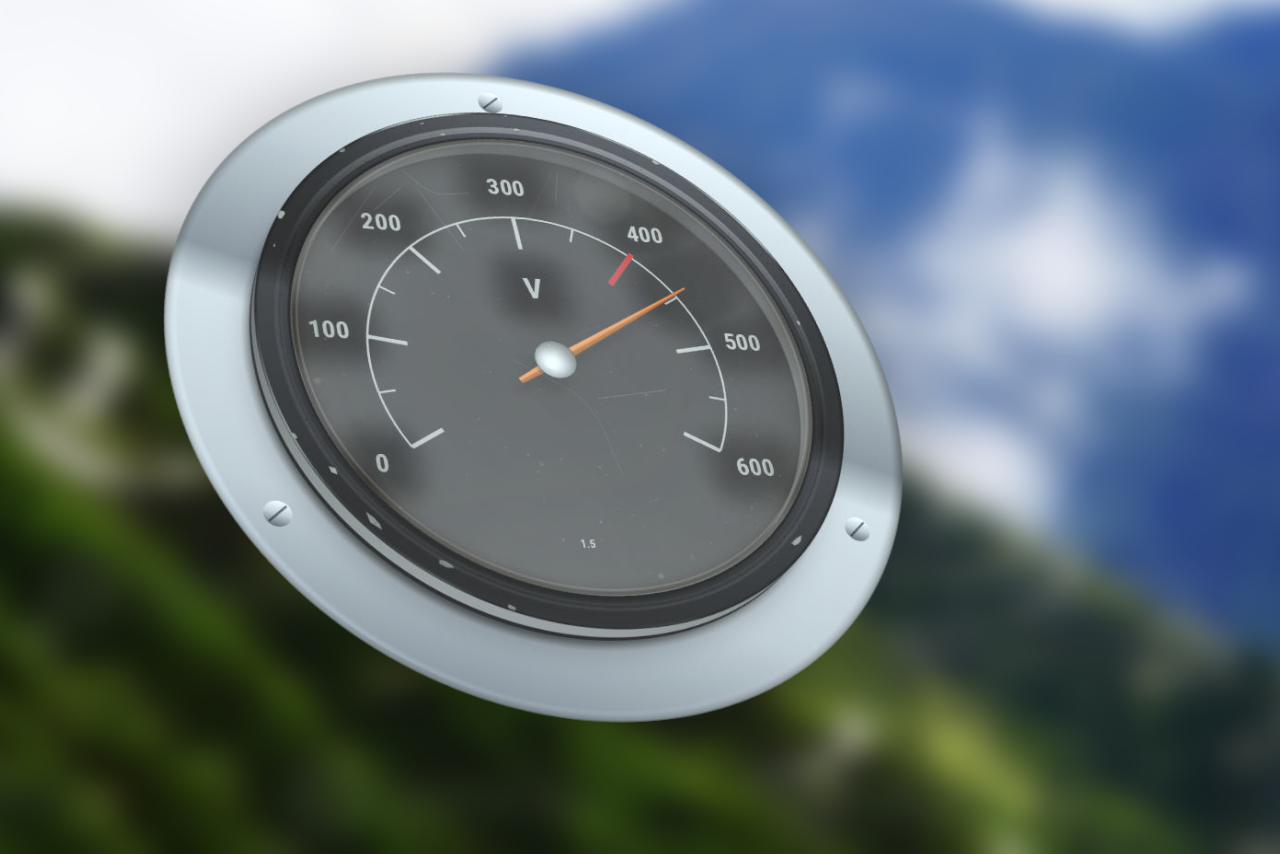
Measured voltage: **450** V
